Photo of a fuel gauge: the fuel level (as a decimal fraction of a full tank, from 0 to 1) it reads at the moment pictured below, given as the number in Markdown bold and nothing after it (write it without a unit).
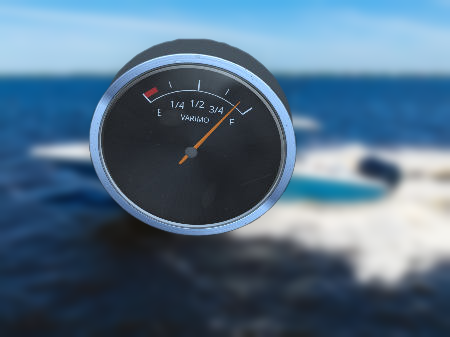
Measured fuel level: **0.875**
